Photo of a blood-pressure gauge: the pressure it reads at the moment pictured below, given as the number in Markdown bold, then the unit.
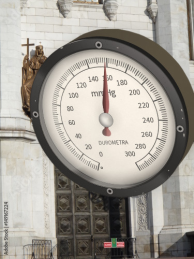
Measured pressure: **160** mmHg
